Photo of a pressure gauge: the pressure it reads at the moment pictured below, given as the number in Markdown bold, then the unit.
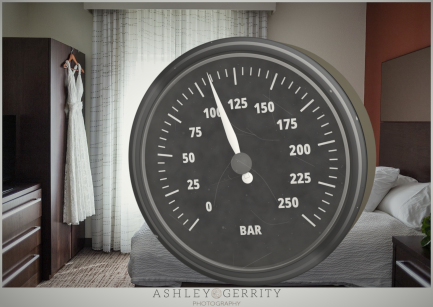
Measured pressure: **110** bar
